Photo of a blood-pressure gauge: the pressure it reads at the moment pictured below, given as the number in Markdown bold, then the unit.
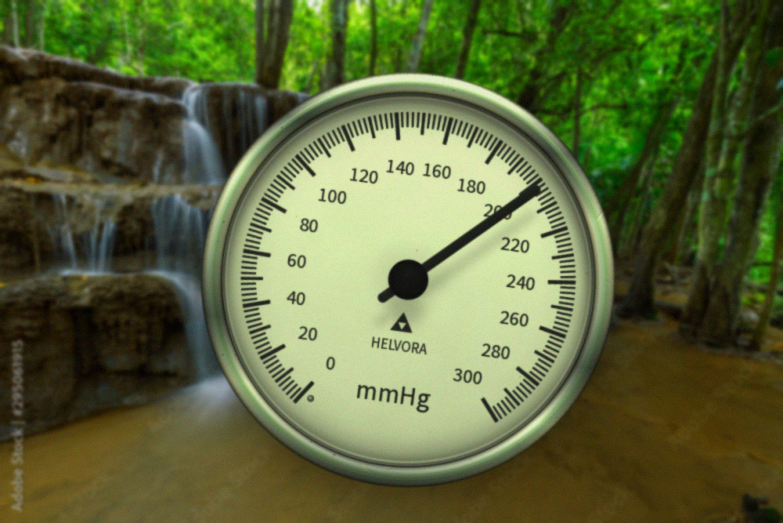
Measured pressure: **202** mmHg
